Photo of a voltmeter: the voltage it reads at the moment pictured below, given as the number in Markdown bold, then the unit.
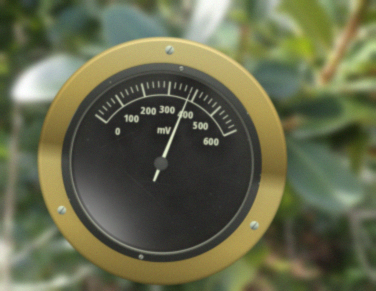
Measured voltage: **380** mV
